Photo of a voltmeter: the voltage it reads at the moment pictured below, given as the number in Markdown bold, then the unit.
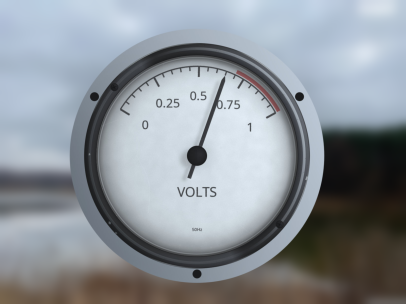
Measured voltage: **0.65** V
